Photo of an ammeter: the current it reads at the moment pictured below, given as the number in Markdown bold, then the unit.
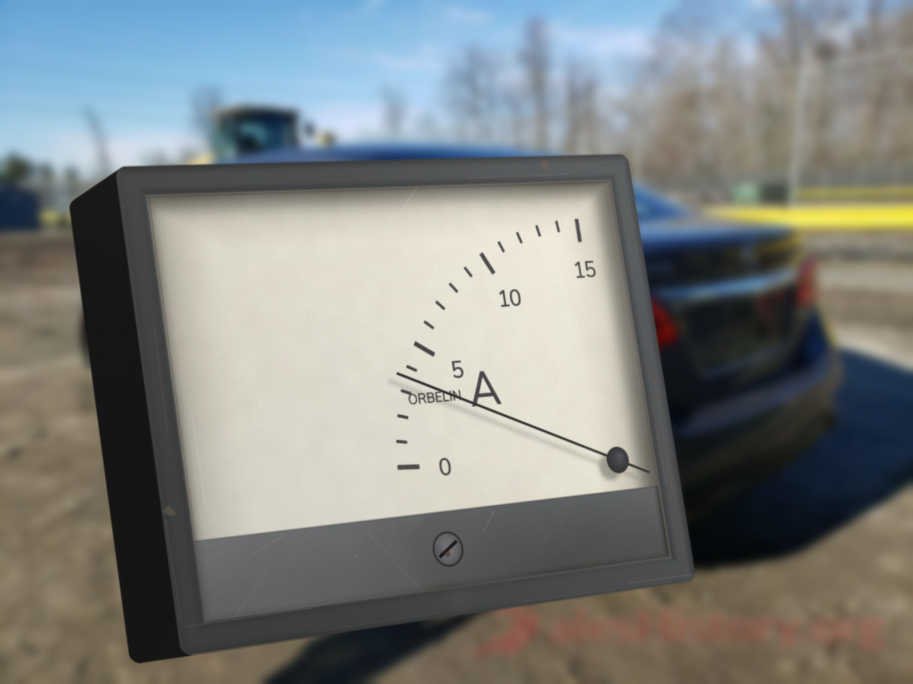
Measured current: **3.5** A
